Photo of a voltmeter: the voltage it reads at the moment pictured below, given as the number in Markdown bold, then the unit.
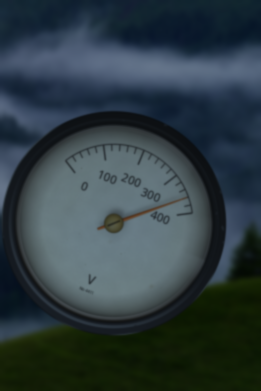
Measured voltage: **360** V
